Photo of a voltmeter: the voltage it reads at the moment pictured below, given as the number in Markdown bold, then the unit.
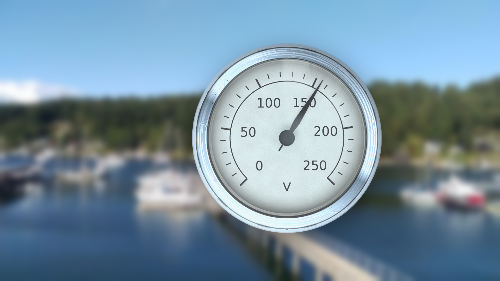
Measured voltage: **155** V
